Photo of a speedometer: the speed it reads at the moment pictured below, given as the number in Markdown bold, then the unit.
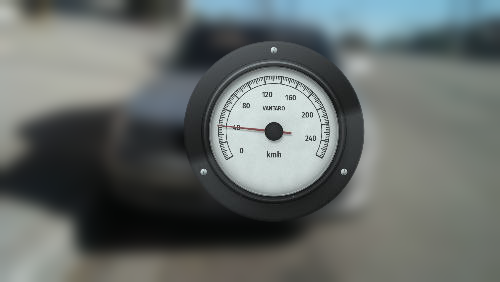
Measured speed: **40** km/h
